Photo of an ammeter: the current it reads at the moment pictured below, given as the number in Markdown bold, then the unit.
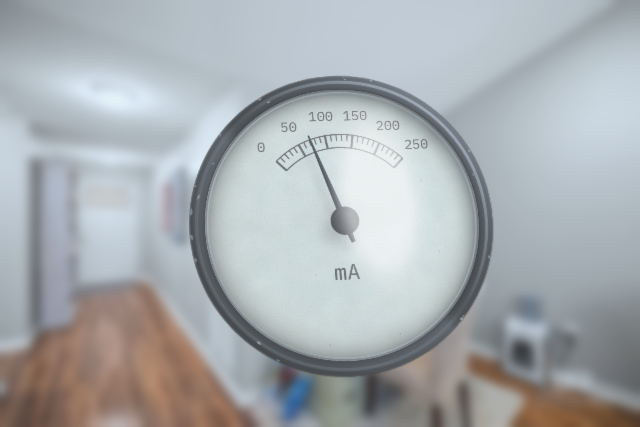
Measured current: **70** mA
